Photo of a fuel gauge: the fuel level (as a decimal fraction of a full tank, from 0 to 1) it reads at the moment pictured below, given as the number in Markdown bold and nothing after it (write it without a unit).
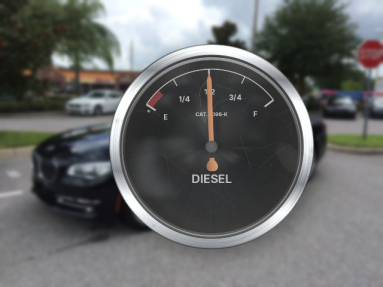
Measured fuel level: **0.5**
